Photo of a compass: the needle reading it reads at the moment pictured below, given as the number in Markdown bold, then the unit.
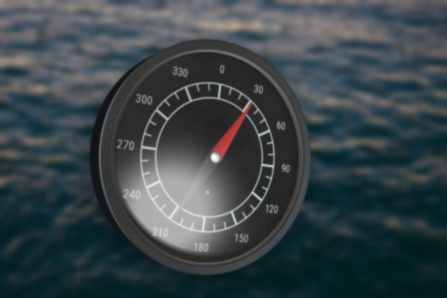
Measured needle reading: **30** °
